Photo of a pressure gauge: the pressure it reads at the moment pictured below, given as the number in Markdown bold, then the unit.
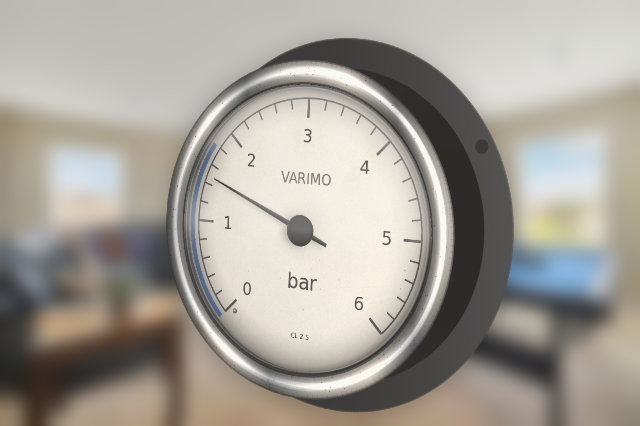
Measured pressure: **1.5** bar
